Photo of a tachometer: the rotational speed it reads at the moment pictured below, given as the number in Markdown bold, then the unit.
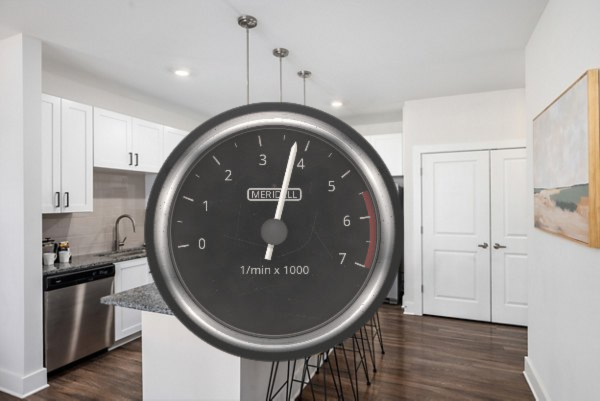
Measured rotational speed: **3750** rpm
